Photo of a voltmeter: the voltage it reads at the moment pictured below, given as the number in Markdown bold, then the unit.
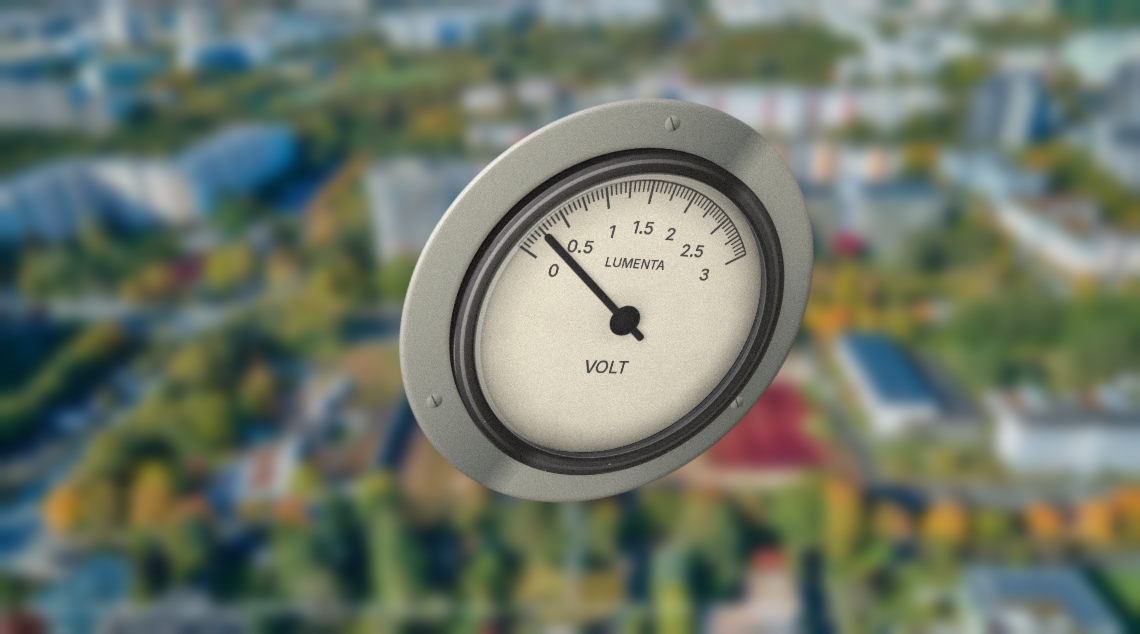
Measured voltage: **0.25** V
